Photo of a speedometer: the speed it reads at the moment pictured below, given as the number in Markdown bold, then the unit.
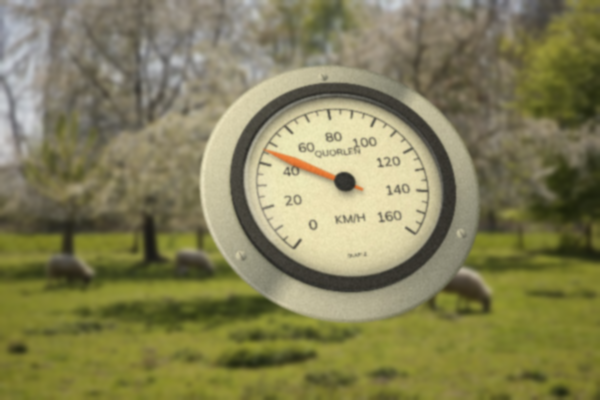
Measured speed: **45** km/h
